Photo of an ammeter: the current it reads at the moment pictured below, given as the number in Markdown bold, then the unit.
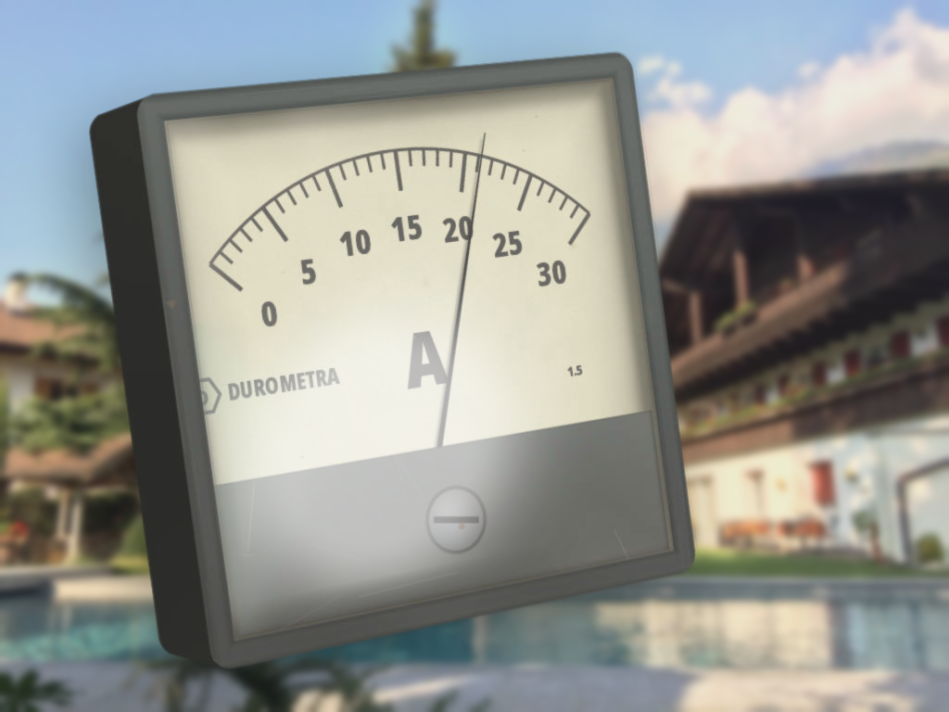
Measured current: **21** A
